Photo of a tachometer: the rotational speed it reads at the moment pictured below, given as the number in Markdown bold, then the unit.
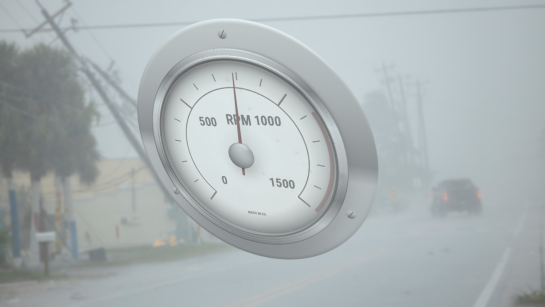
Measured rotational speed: **800** rpm
